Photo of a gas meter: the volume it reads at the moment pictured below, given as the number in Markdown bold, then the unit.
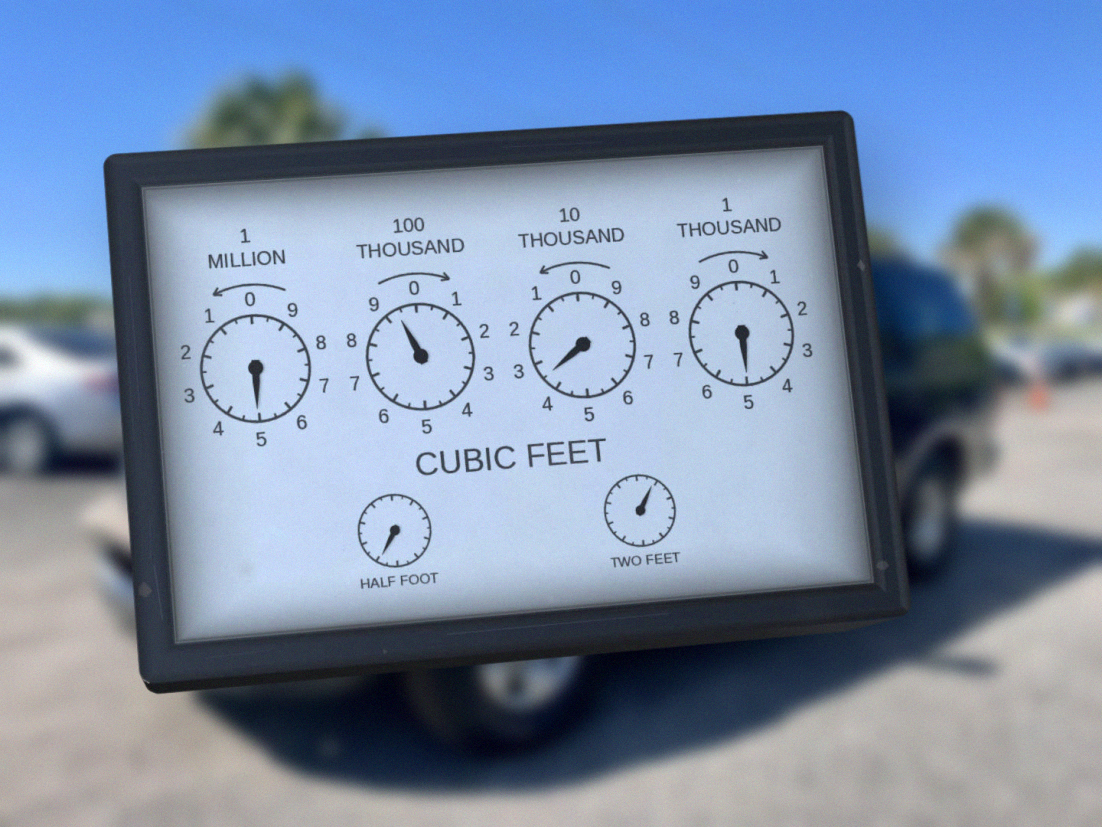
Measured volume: **493500** ft³
